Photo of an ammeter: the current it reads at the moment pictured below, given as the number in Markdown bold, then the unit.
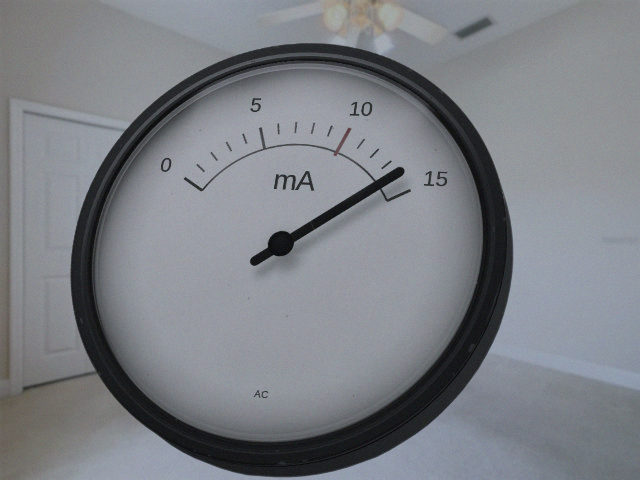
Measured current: **14** mA
